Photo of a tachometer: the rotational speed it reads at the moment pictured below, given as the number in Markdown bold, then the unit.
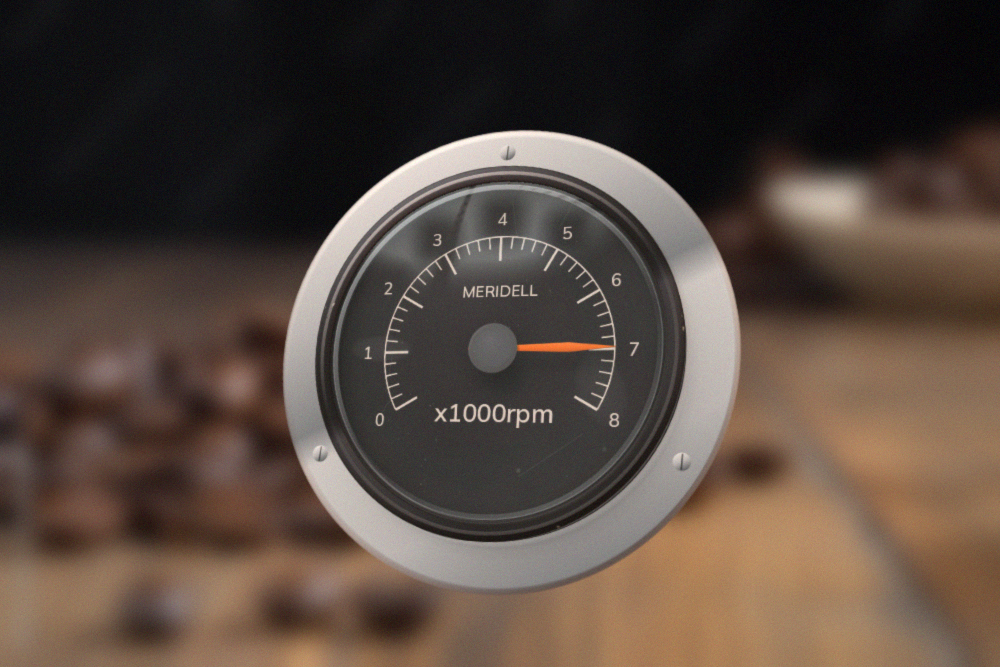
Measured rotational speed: **7000** rpm
